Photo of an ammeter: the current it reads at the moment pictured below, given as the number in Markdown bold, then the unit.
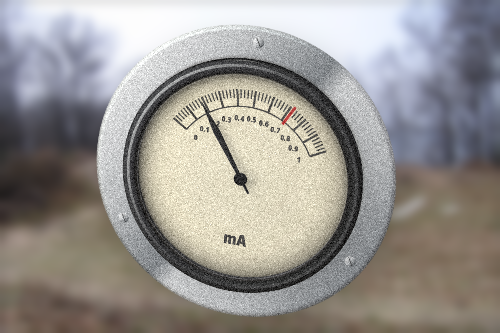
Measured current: **0.2** mA
